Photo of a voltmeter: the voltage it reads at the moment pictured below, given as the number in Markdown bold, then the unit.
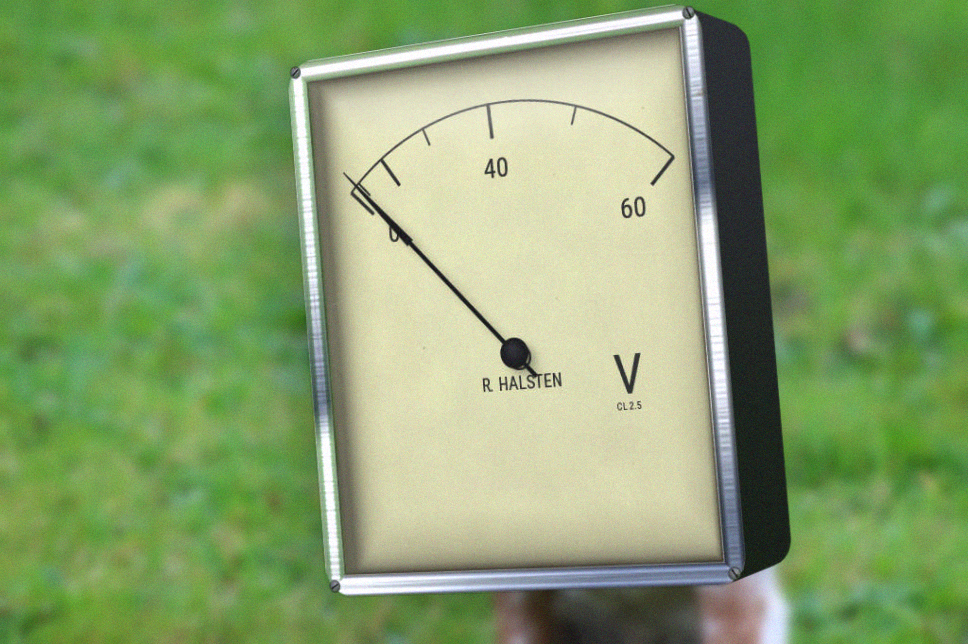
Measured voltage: **10** V
